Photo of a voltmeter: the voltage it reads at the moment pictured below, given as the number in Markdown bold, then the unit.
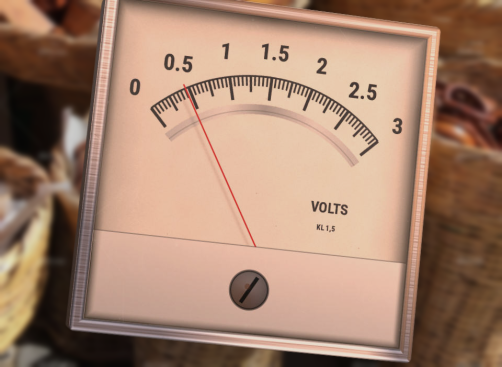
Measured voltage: **0.45** V
